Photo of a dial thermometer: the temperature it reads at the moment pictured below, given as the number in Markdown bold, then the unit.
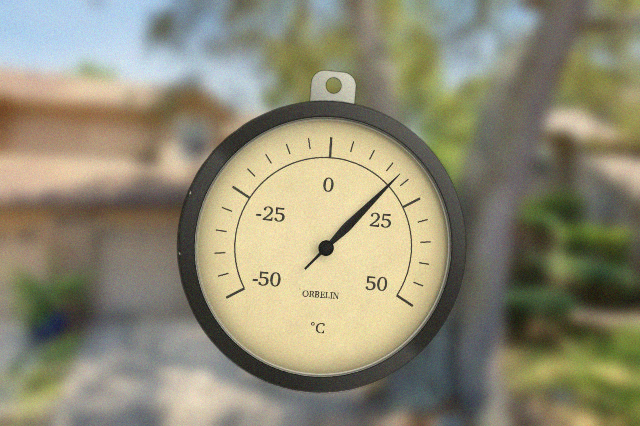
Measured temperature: **17.5** °C
